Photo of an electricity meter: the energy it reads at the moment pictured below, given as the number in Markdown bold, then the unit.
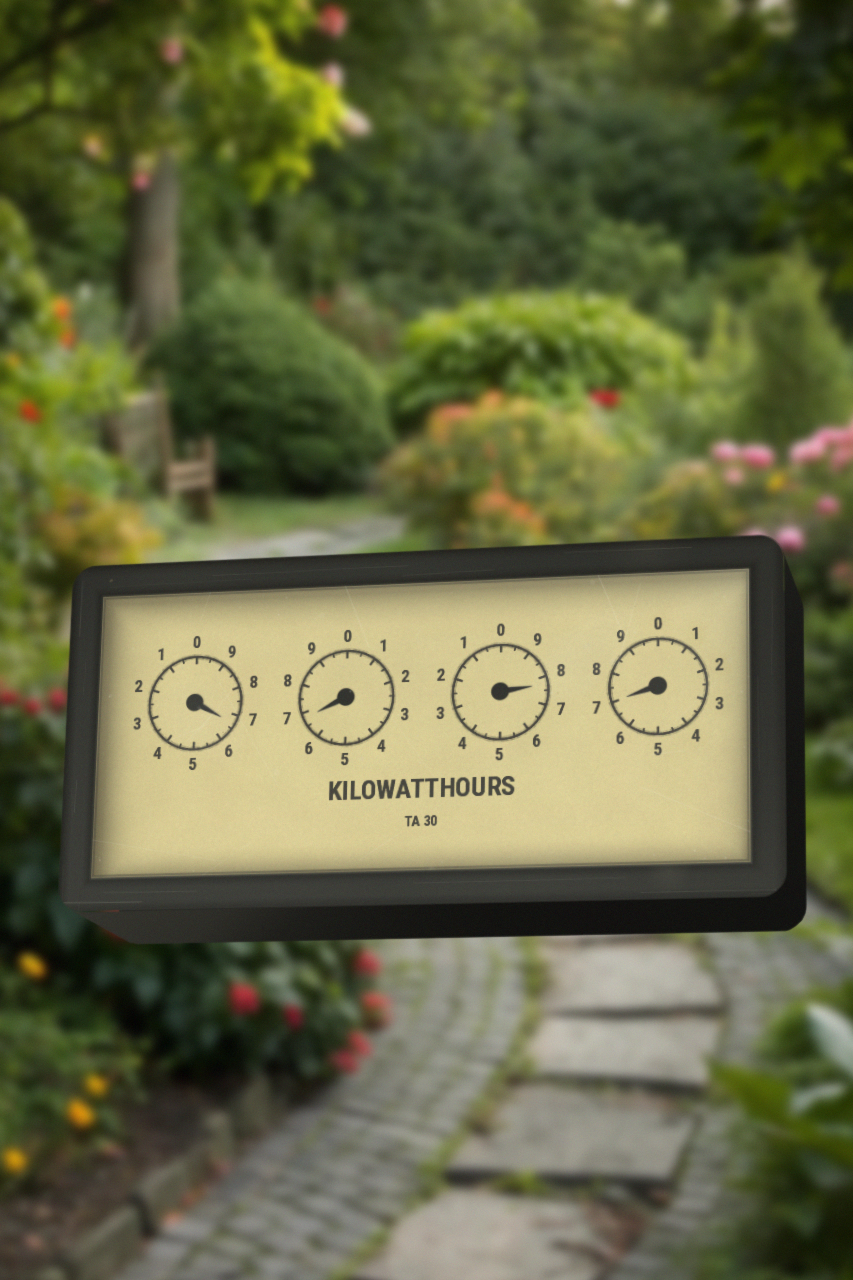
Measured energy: **6677** kWh
